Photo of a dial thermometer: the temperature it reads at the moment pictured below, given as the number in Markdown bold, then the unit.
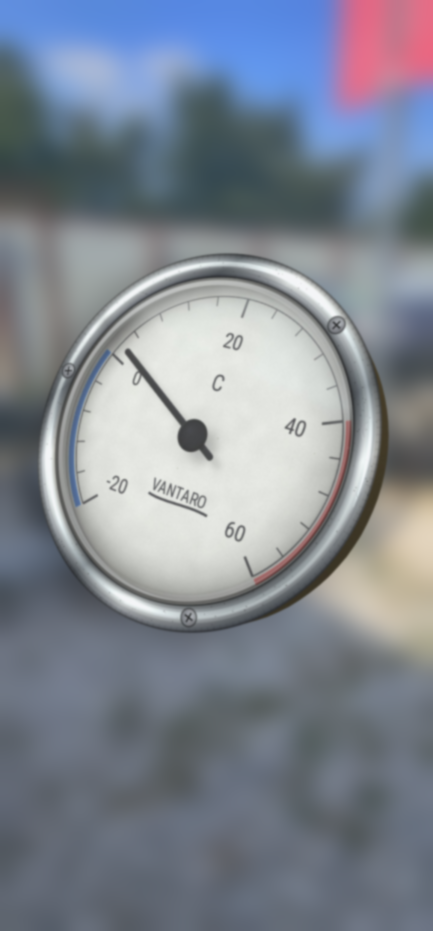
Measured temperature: **2** °C
